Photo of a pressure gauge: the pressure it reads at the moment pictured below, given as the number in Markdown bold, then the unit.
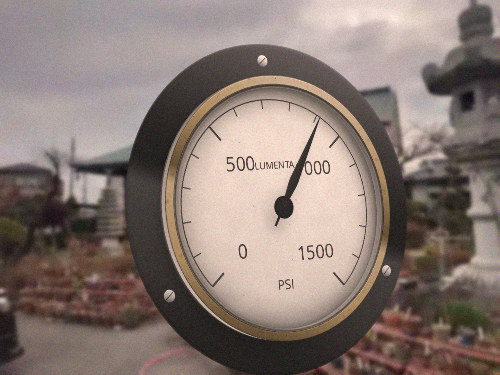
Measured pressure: **900** psi
